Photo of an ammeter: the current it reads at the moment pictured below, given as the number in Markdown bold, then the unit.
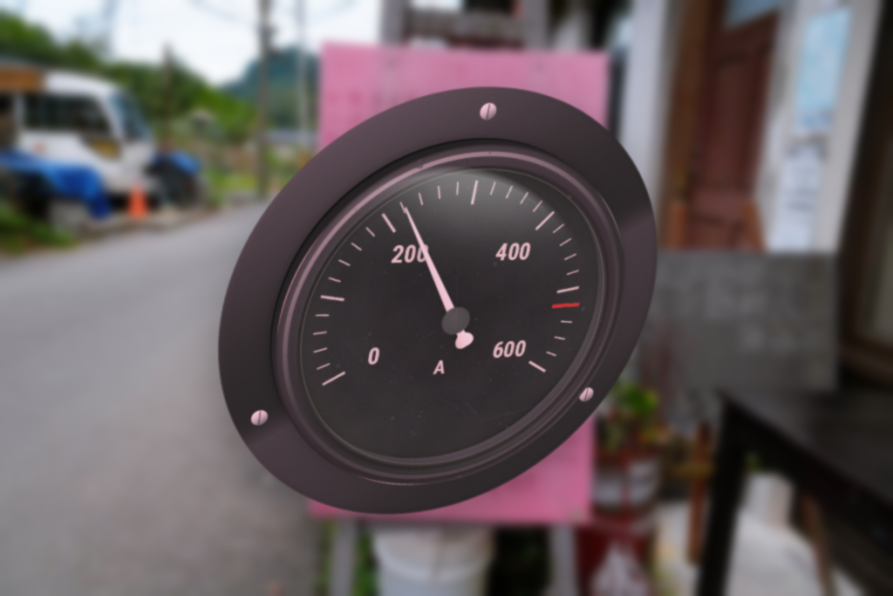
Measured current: **220** A
